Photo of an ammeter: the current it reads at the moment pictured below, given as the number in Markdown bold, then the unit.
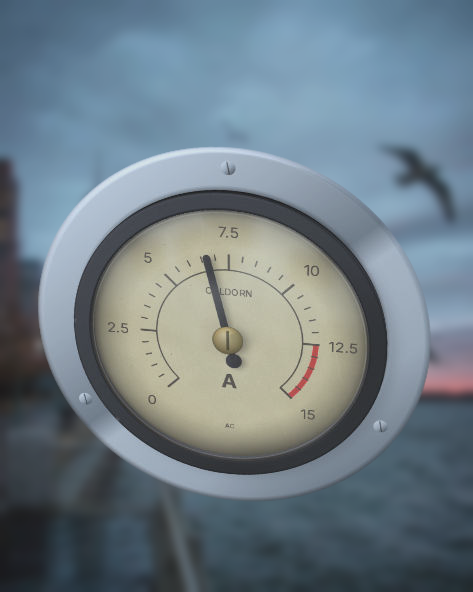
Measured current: **6.75** A
